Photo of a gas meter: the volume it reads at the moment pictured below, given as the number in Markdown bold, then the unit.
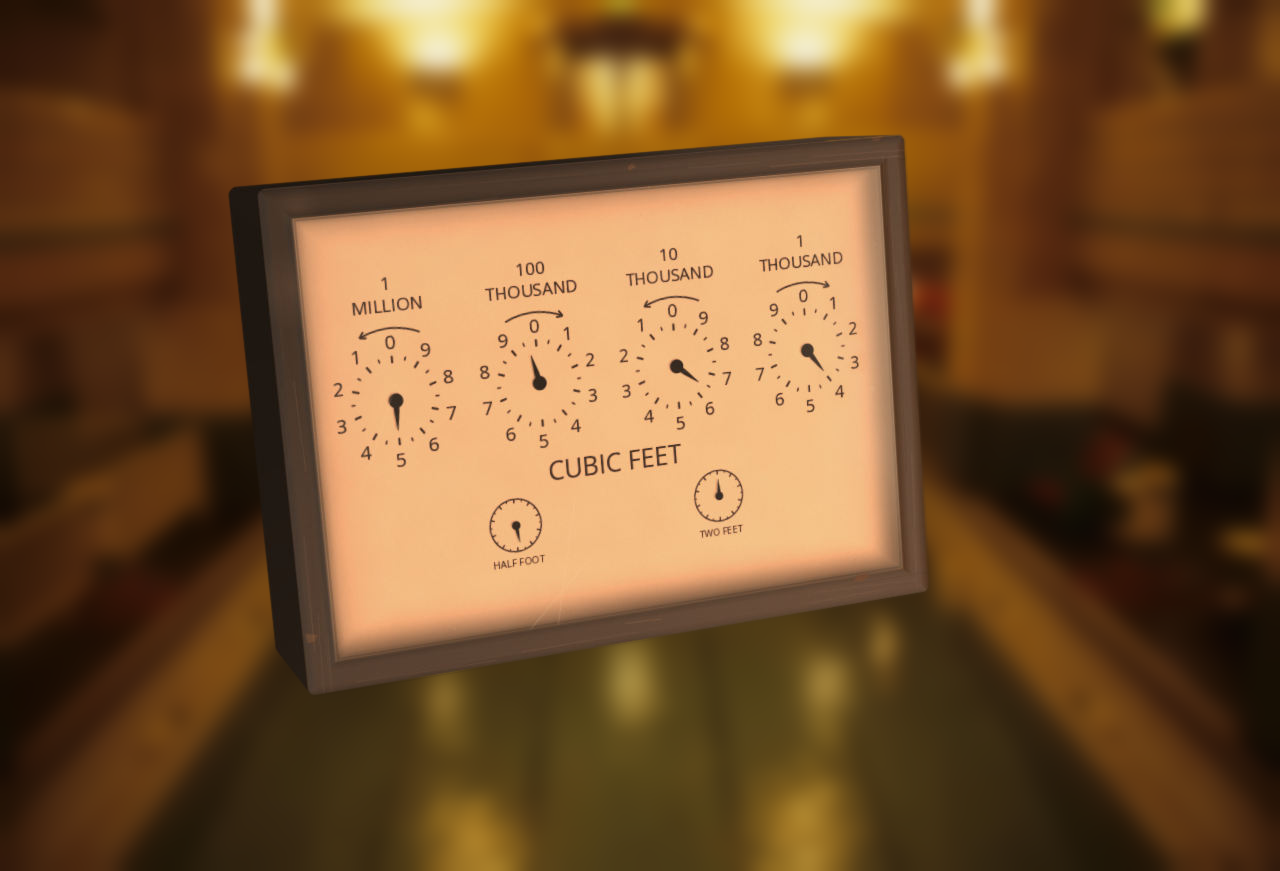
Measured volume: **496400** ft³
